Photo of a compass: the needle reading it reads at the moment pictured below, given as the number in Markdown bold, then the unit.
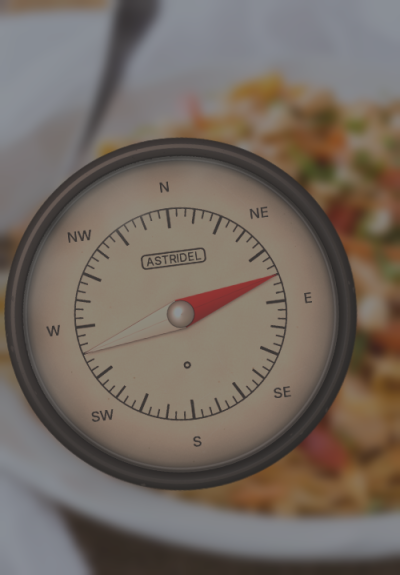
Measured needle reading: **75** °
